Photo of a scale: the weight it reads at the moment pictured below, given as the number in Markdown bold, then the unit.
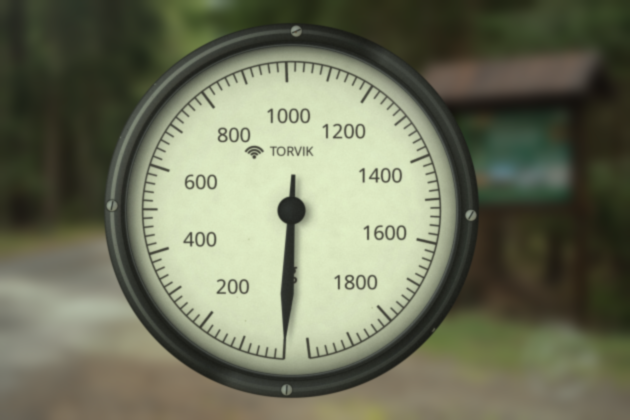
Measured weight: **0** g
